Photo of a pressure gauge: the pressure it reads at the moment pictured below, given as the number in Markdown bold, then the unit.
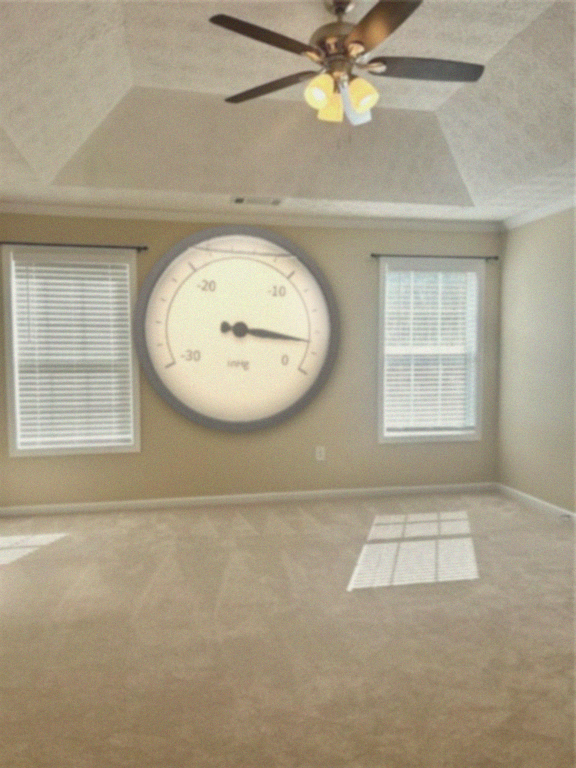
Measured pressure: **-3** inHg
